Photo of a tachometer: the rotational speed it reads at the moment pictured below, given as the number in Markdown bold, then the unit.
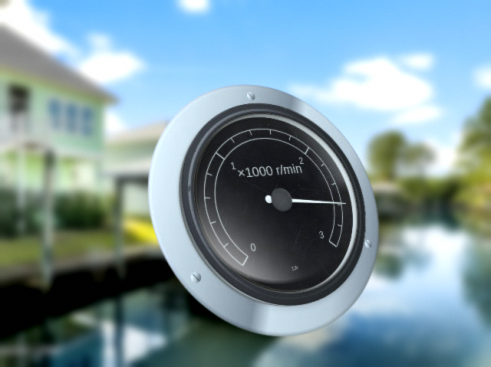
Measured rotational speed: **2600** rpm
